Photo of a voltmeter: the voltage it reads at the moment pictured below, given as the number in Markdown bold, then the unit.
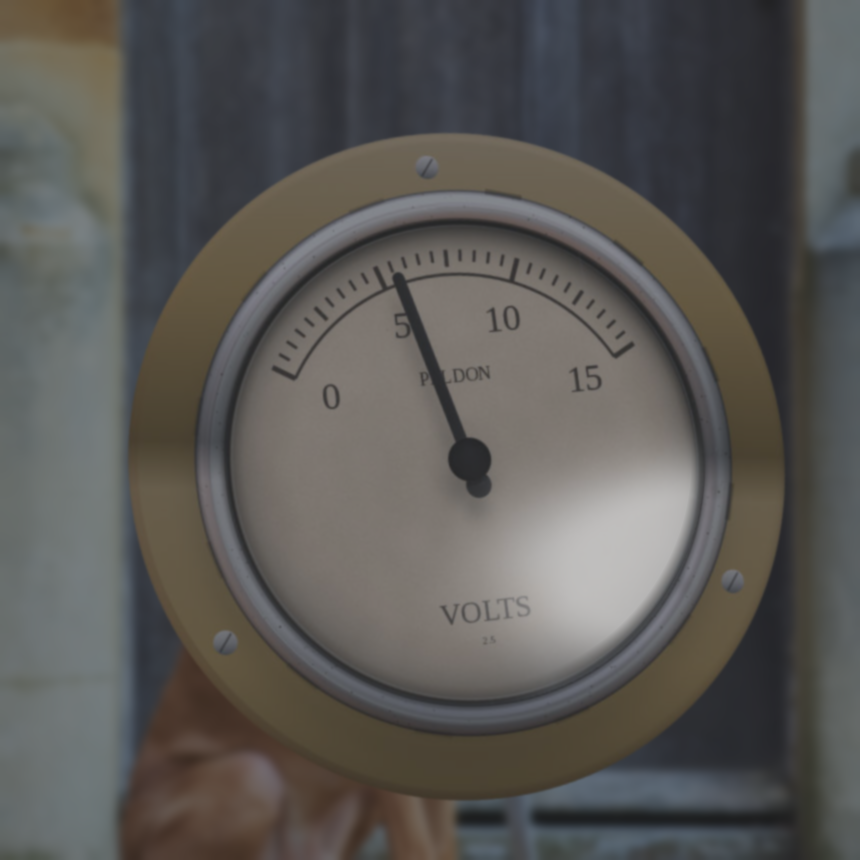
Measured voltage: **5.5** V
